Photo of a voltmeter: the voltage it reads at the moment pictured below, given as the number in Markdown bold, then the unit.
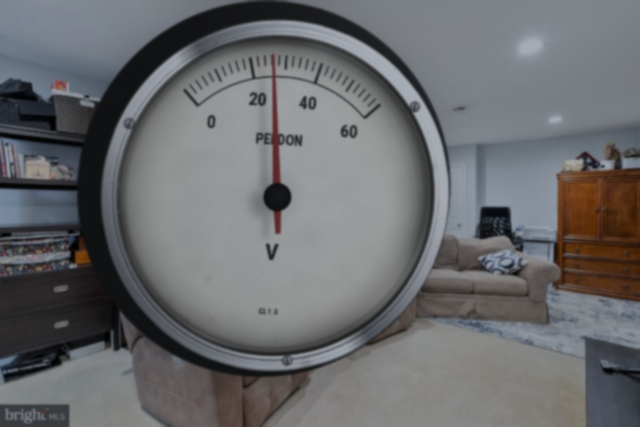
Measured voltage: **26** V
